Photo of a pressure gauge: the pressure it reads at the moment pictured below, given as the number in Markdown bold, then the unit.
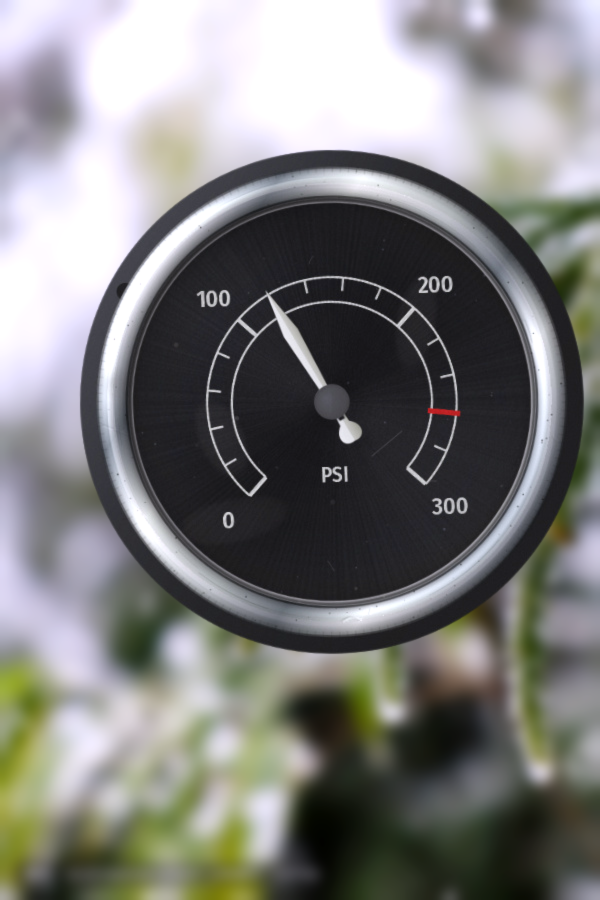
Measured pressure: **120** psi
